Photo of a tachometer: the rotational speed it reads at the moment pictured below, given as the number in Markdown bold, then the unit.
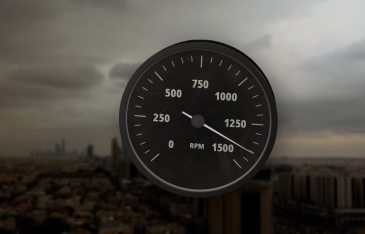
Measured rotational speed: **1400** rpm
